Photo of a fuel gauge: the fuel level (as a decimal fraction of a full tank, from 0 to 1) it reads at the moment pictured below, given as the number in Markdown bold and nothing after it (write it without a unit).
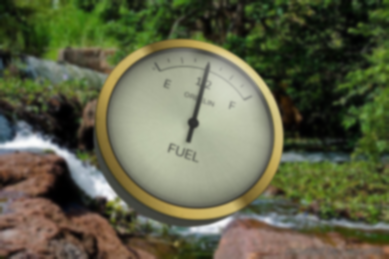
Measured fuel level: **0.5**
